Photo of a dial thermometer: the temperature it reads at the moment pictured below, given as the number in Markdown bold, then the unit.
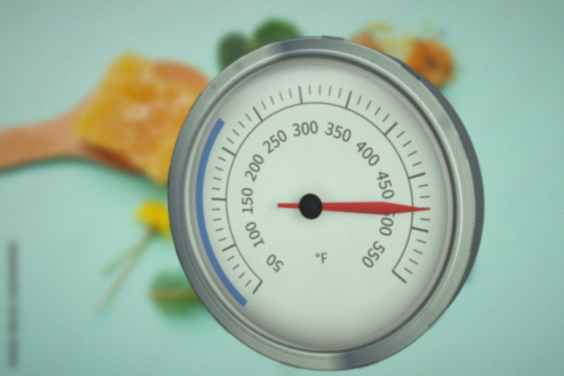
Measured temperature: **480** °F
